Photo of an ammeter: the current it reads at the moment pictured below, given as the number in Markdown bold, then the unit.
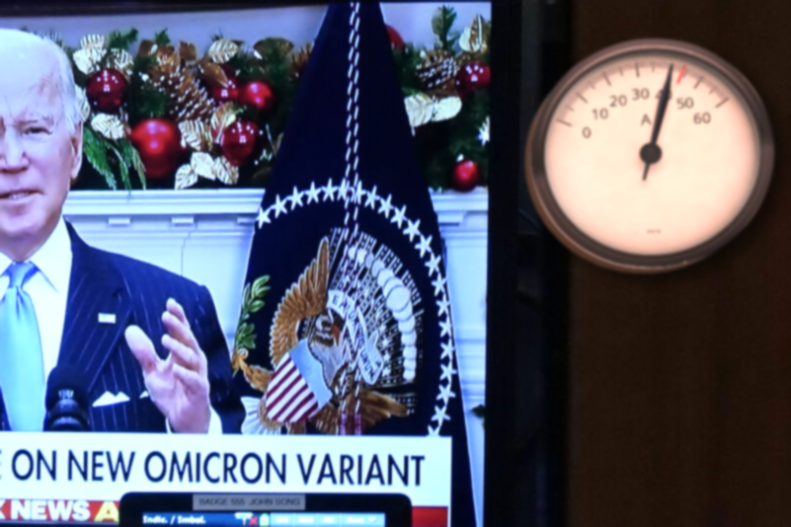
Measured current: **40** A
